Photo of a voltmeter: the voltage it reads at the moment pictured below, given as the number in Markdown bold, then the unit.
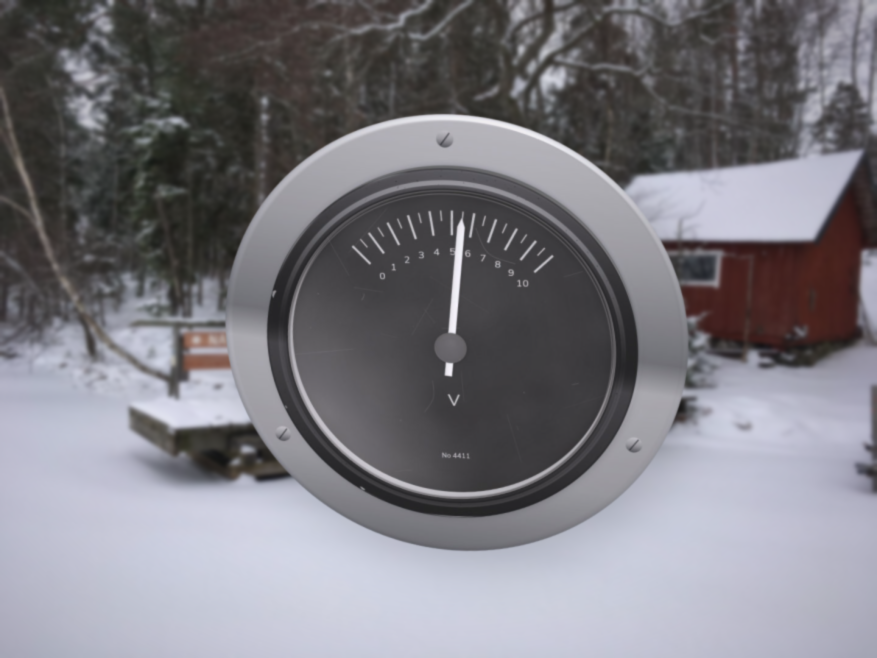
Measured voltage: **5.5** V
